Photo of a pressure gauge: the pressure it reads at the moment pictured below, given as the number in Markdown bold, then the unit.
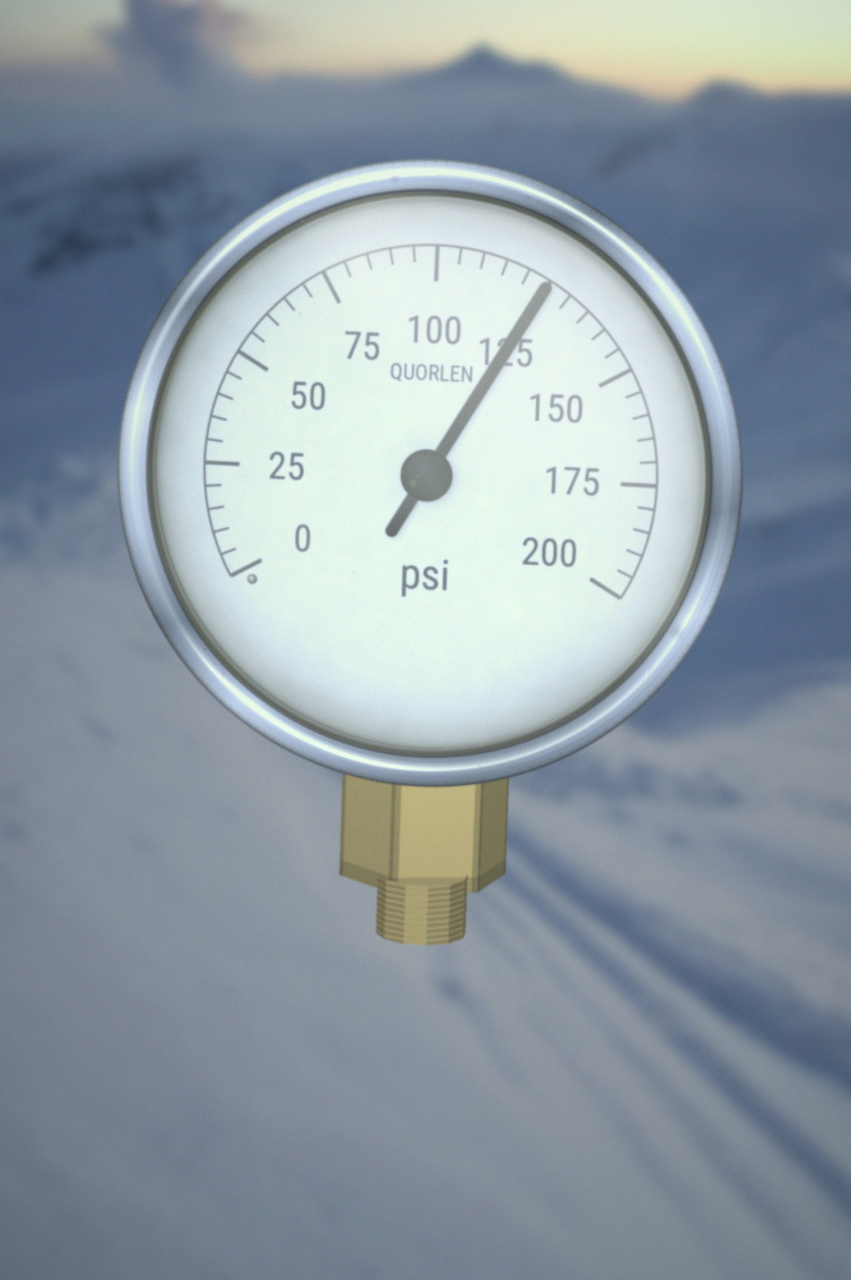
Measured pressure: **125** psi
